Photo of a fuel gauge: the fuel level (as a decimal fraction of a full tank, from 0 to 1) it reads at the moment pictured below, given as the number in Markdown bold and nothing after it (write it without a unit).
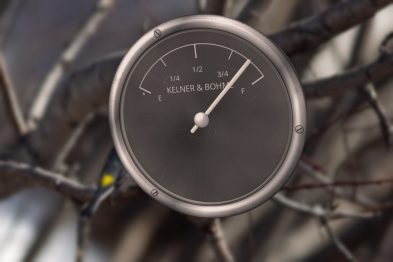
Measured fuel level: **0.875**
